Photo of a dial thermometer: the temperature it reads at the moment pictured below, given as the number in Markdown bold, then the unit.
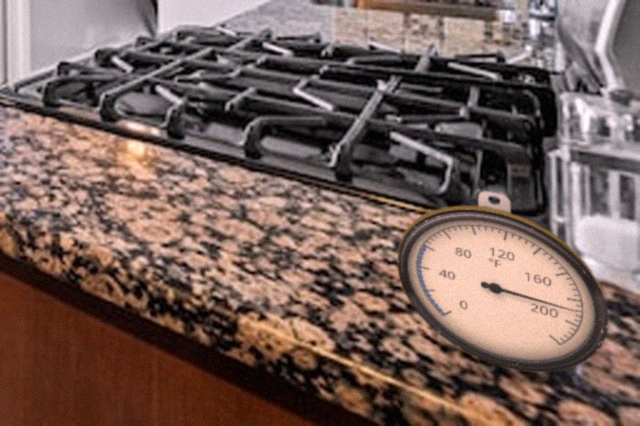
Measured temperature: **188** °F
